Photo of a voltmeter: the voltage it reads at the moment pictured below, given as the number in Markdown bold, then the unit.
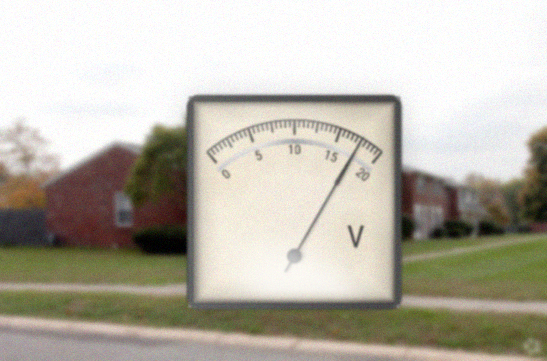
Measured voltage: **17.5** V
